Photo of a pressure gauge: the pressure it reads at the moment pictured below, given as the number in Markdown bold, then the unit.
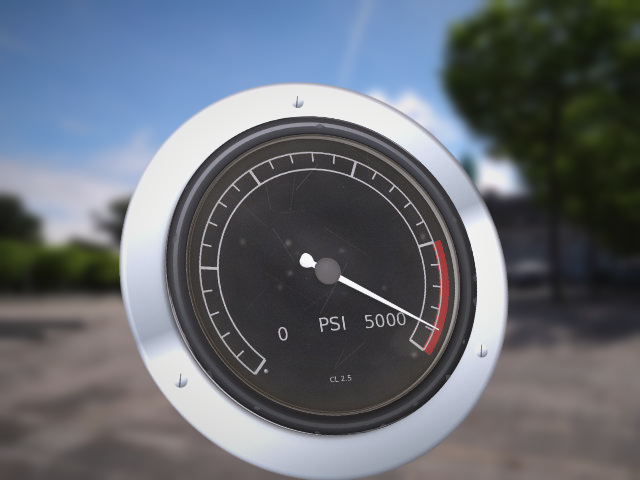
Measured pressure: **4800** psi
